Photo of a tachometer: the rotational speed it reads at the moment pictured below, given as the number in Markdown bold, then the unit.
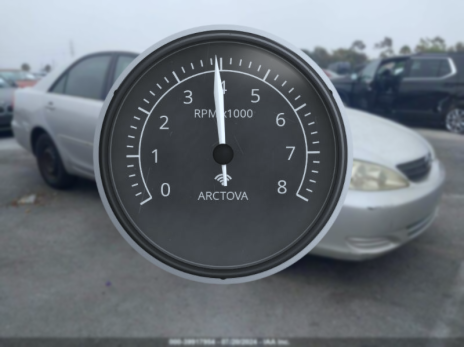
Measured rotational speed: **3900** rpm
